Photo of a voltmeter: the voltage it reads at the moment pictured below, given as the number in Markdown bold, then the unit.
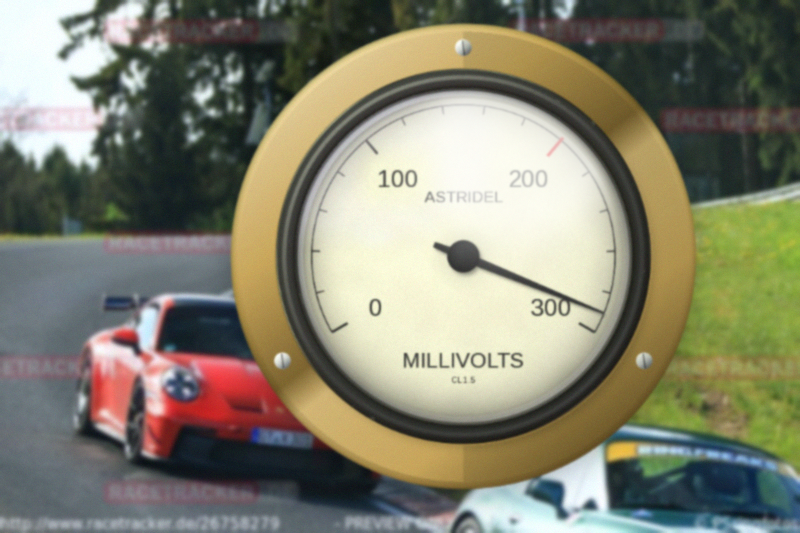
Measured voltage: **290** mV
